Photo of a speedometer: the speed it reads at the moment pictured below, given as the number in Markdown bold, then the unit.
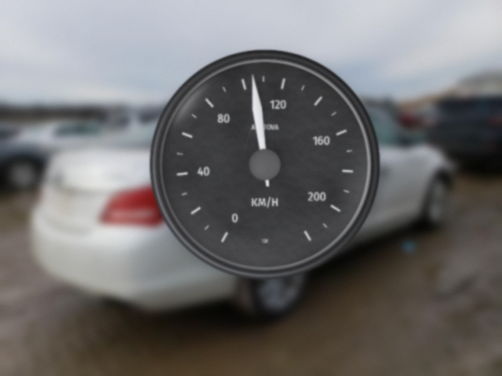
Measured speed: **105** km/h
